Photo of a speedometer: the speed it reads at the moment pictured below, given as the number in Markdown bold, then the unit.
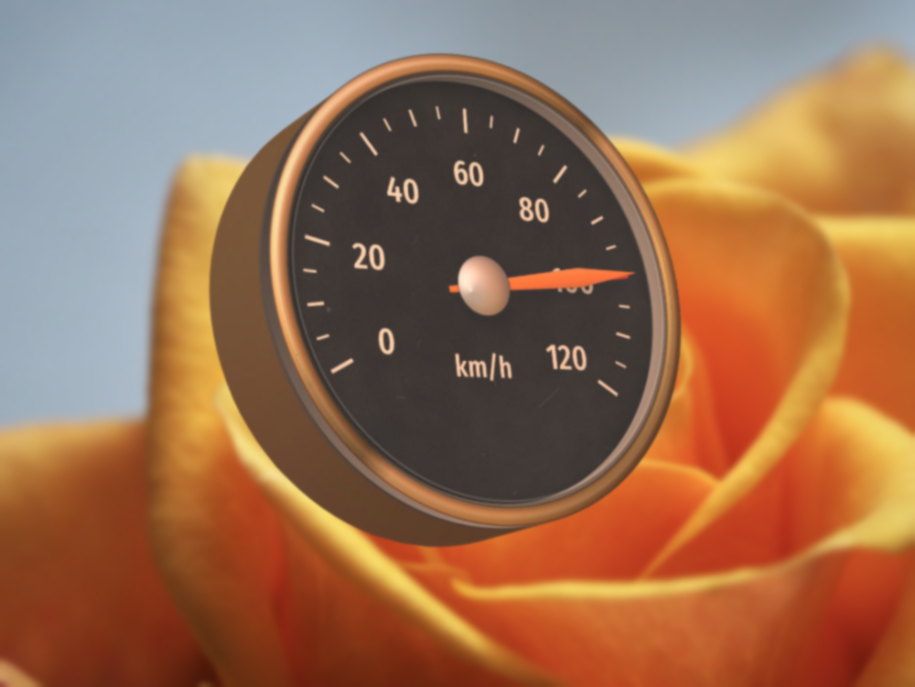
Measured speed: **100** km/h
